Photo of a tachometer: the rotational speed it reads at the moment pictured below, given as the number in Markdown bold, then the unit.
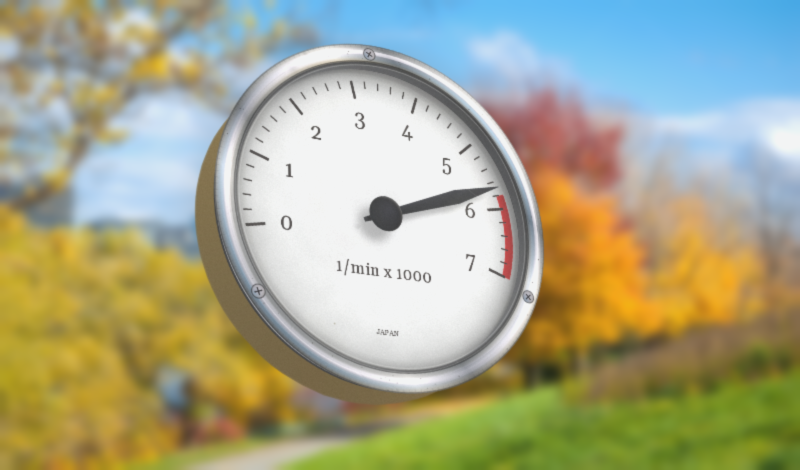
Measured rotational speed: **5700** rpm
